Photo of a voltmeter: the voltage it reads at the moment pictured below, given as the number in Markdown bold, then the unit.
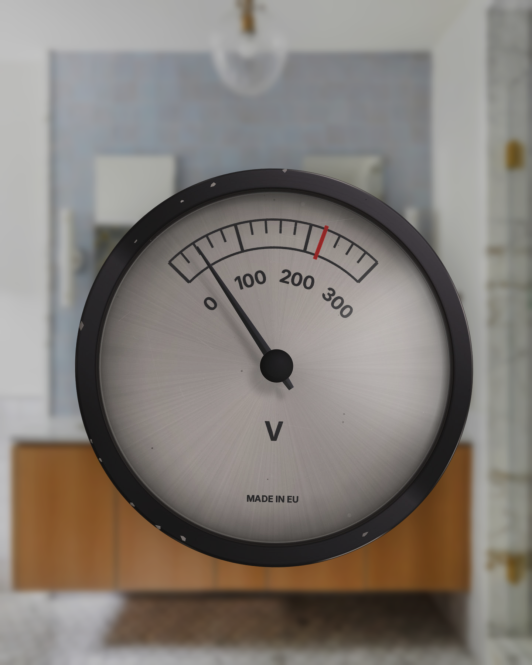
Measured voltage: **40** V
